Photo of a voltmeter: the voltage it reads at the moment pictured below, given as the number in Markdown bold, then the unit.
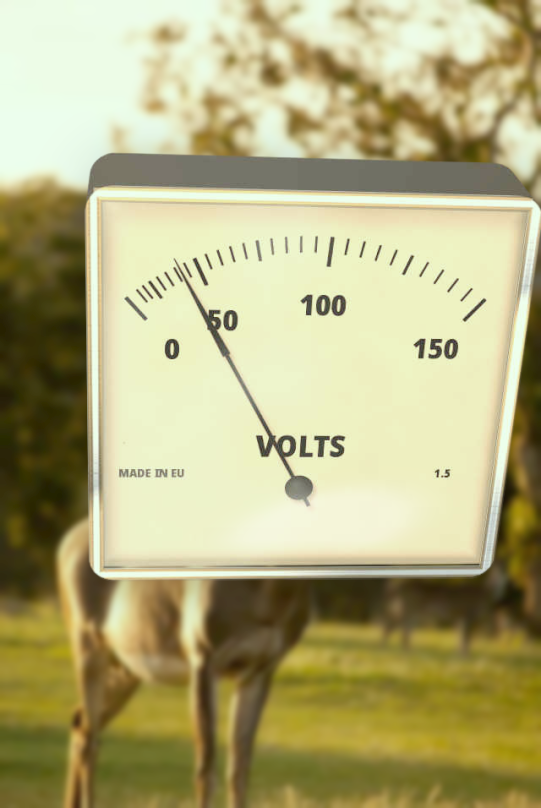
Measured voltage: **42.5** V
